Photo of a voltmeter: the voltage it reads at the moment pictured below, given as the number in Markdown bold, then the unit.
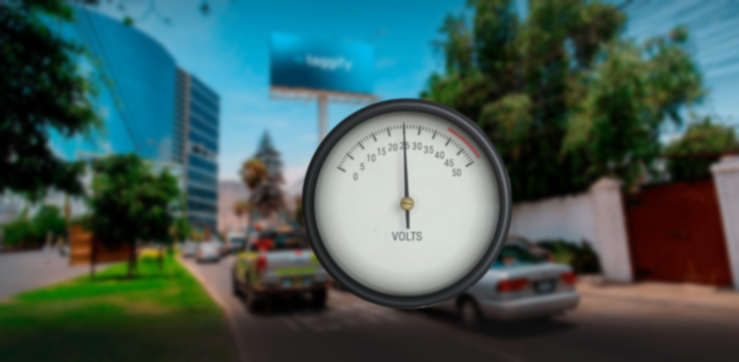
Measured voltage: **25** V
